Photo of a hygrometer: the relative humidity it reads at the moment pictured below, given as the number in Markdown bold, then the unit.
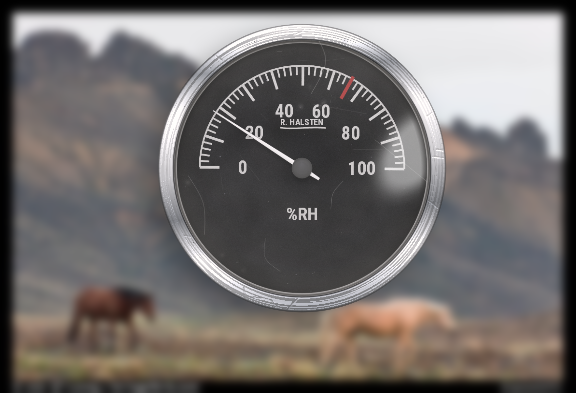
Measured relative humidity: **18** %
